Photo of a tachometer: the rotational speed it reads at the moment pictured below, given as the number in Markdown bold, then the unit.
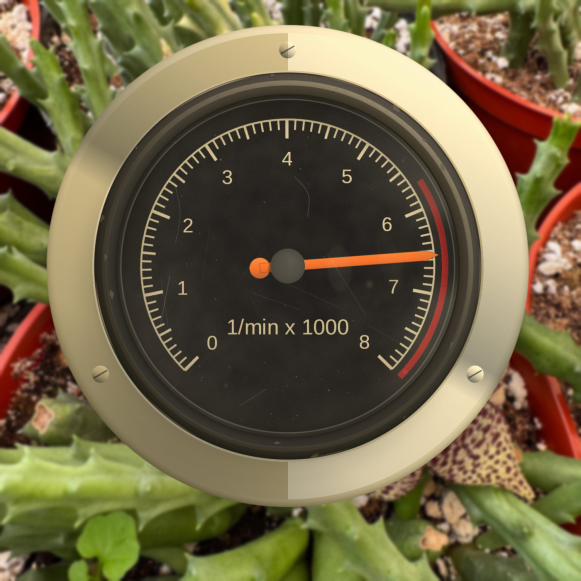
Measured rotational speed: **6550** rpm
